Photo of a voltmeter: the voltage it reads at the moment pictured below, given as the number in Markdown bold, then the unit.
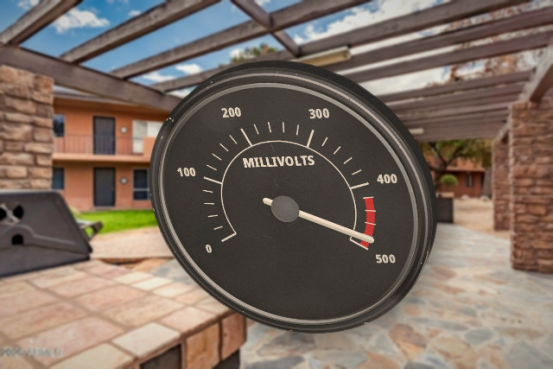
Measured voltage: **480** mV
